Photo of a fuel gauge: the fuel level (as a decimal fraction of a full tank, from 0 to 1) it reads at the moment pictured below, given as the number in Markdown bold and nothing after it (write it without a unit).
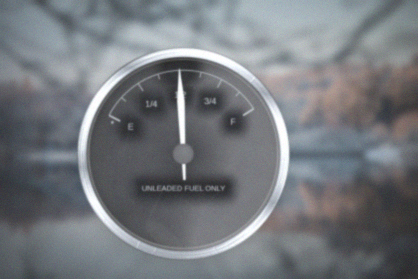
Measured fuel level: **0.5**
